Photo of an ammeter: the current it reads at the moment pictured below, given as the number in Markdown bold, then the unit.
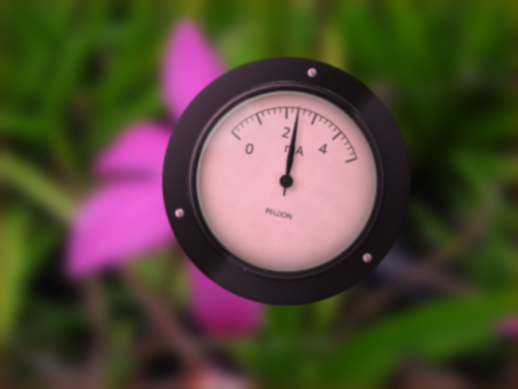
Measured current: **2.4** mA
